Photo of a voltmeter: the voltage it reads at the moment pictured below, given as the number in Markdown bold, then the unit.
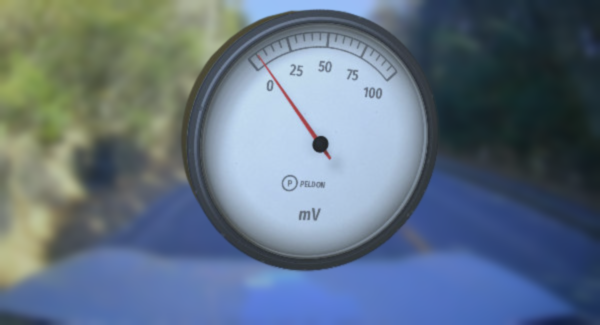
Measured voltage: **5** mV
